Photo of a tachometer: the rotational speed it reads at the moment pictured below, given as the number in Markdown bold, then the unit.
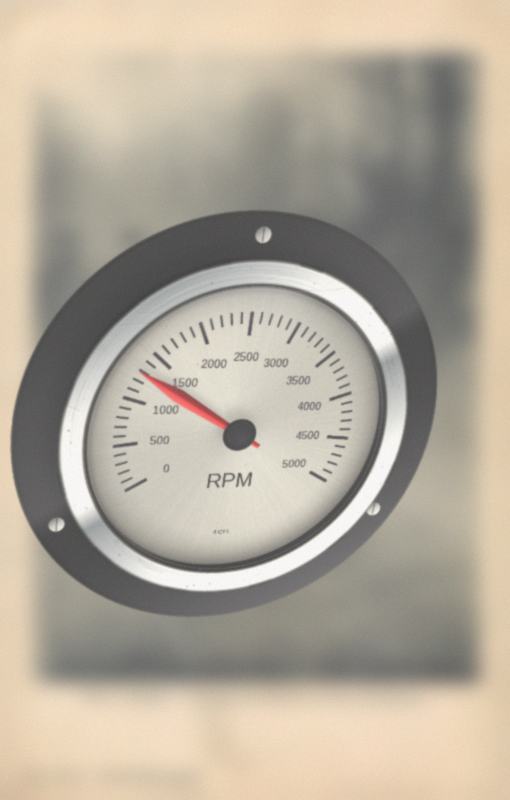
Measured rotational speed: **1300** rpm
